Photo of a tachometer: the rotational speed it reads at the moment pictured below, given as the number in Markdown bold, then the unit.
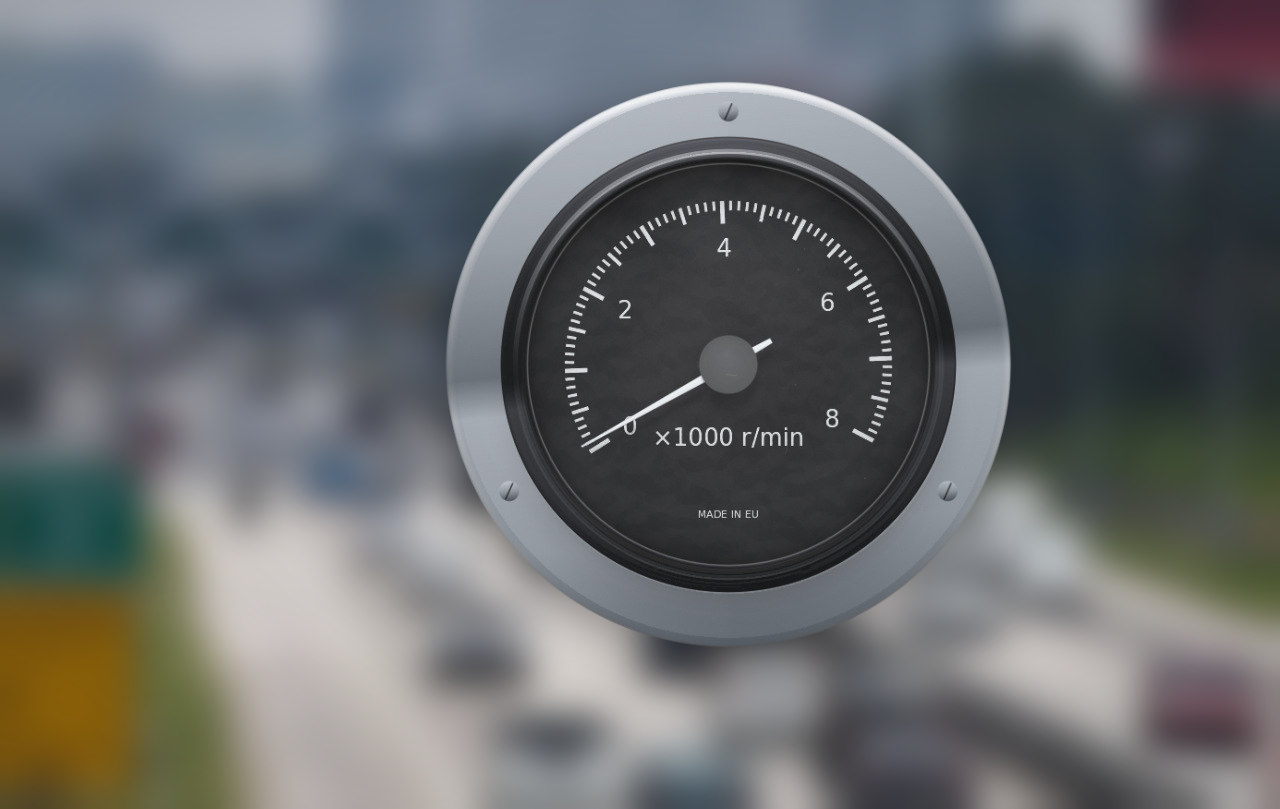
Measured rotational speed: **100** rpm
